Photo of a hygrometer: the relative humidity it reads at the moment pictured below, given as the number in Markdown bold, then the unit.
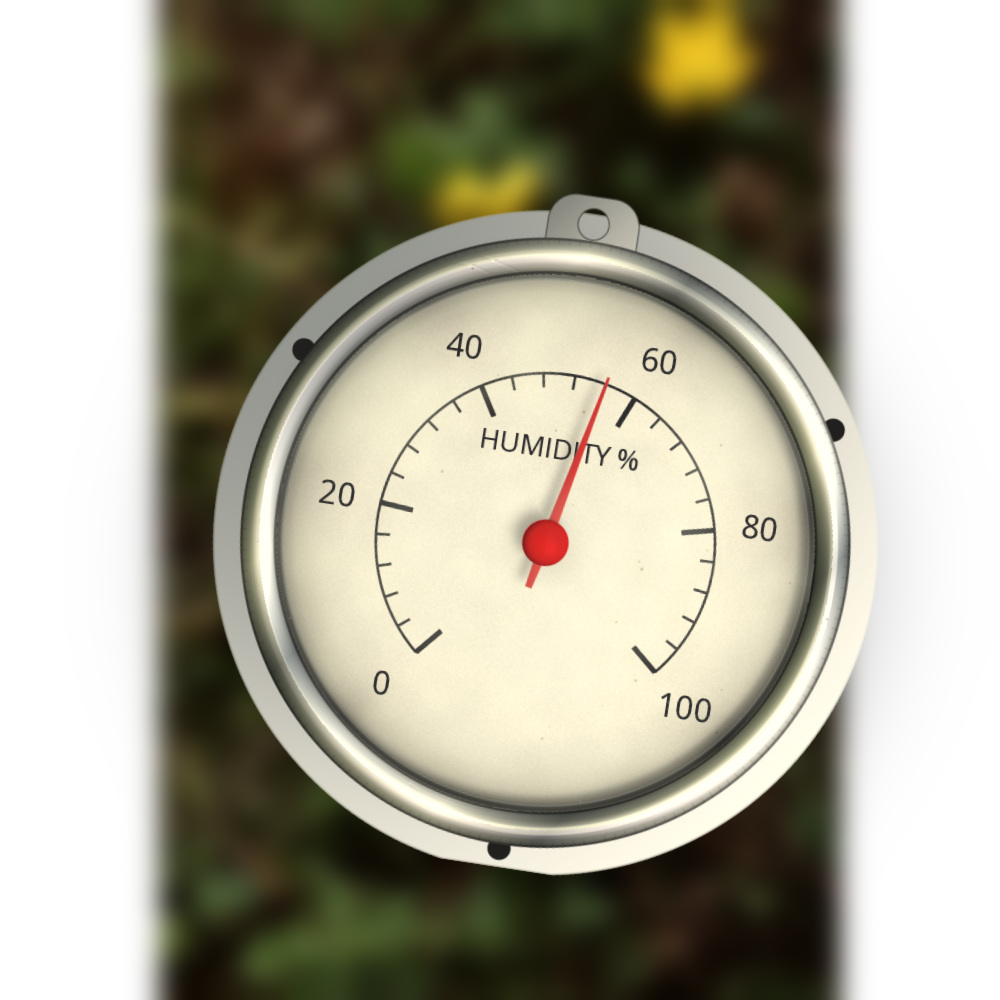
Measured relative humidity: **56** %
